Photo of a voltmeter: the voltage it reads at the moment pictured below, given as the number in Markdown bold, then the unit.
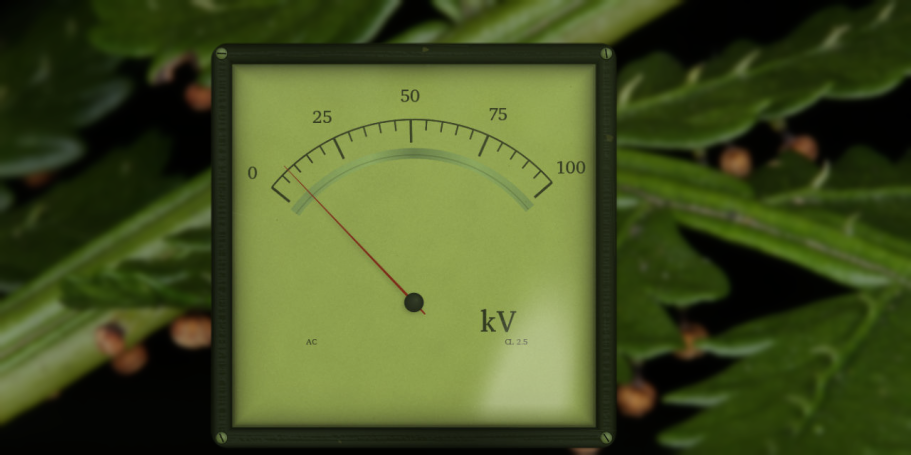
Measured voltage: **7.5** kV
